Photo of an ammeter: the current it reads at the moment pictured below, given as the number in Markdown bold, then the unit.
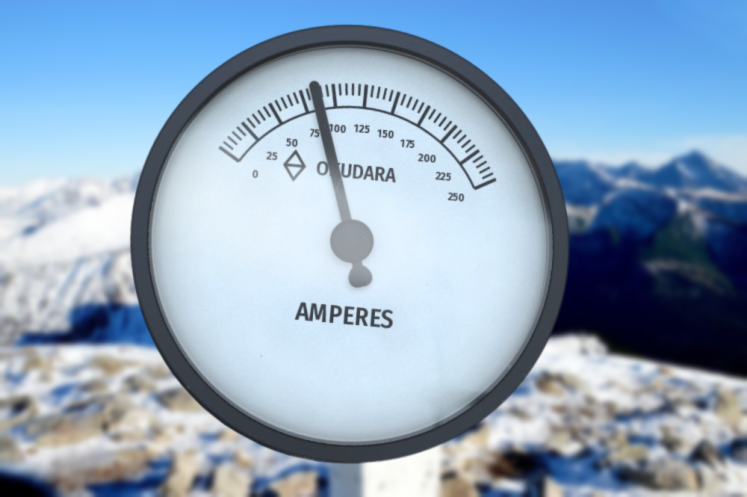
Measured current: **85** A
